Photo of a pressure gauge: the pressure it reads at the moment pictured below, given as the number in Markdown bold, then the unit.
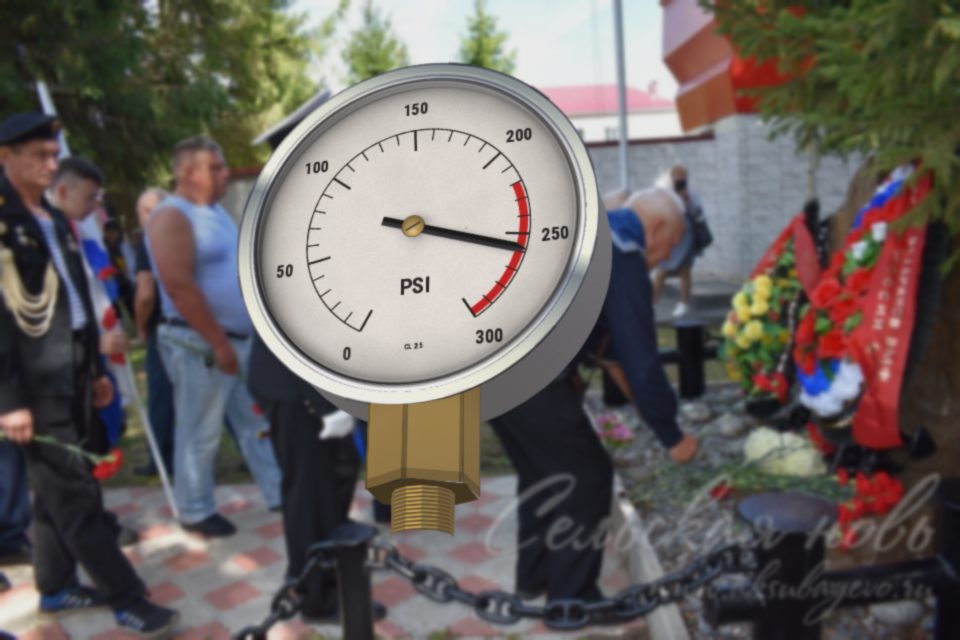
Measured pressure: **260** psi
